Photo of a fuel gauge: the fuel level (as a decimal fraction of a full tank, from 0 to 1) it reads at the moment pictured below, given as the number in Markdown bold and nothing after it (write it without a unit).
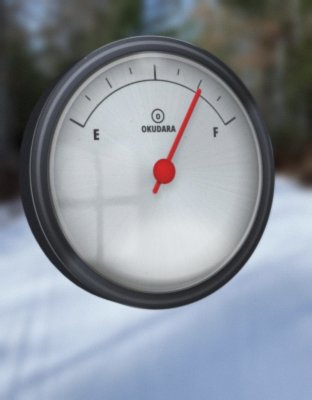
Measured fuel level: **0.75**
